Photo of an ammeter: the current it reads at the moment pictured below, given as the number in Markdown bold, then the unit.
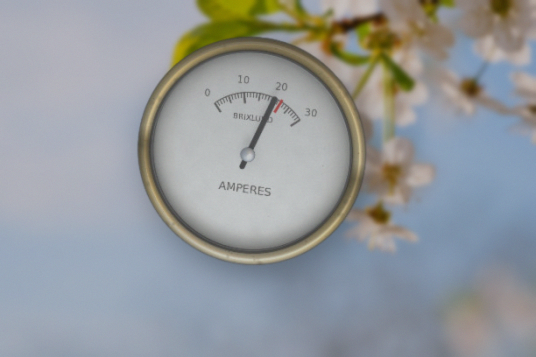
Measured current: **20** A
